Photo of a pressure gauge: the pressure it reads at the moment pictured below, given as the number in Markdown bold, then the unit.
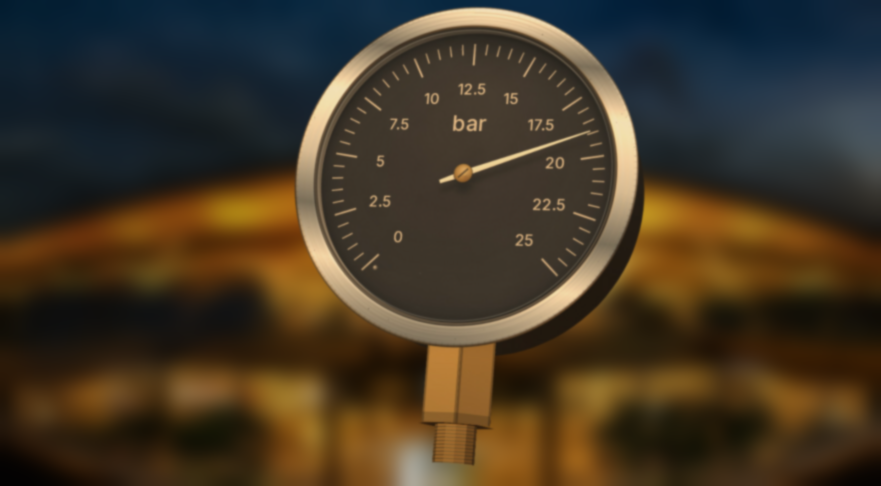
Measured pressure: **19** bar
